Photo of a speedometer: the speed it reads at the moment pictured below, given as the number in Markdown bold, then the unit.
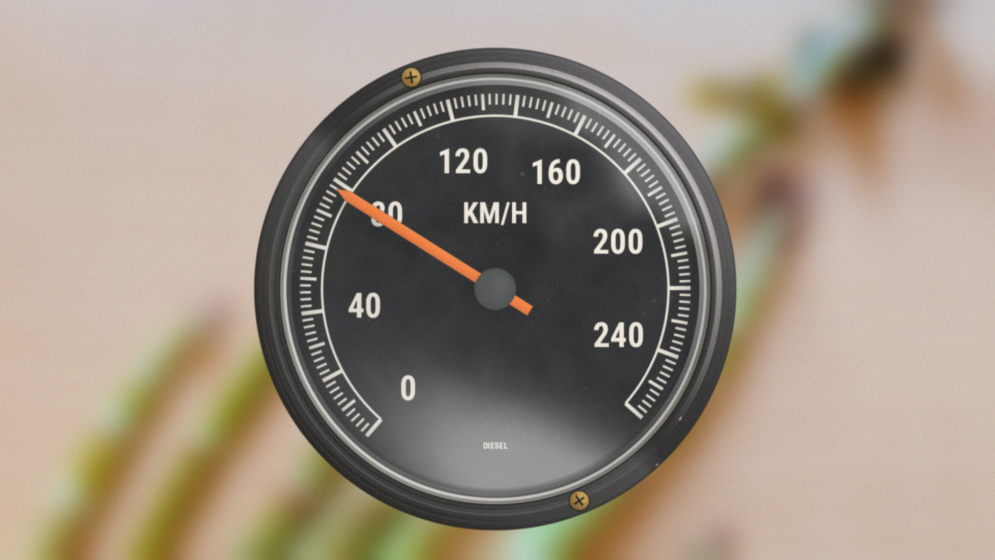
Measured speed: **78** km/h
